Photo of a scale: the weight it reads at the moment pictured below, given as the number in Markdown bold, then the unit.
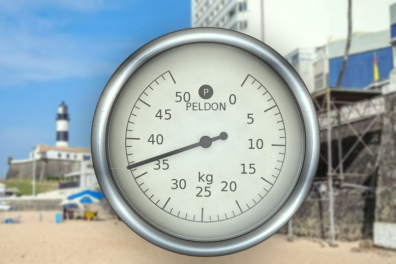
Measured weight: **36.5** kg
